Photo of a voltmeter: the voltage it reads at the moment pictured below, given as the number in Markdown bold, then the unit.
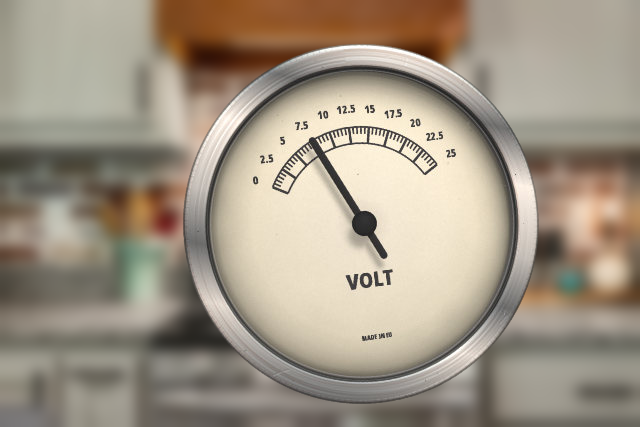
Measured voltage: **7.5** V
